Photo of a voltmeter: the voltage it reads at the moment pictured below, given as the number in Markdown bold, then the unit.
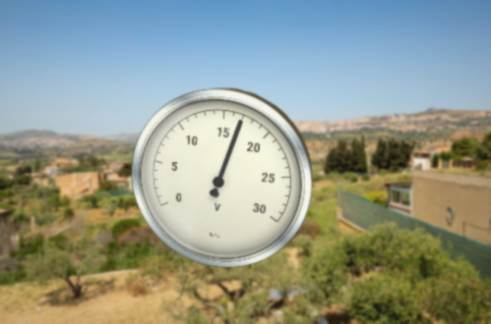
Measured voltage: **17** V
